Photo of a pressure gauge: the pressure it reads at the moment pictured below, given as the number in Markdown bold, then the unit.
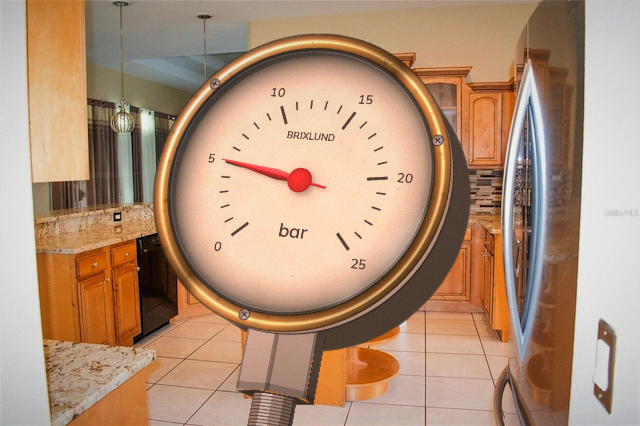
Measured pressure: **5** bar
